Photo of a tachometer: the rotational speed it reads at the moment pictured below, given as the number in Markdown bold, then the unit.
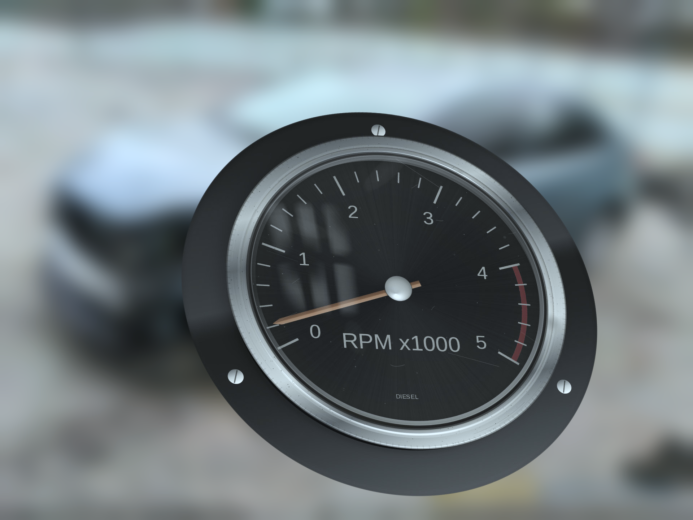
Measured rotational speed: **200** rpm
